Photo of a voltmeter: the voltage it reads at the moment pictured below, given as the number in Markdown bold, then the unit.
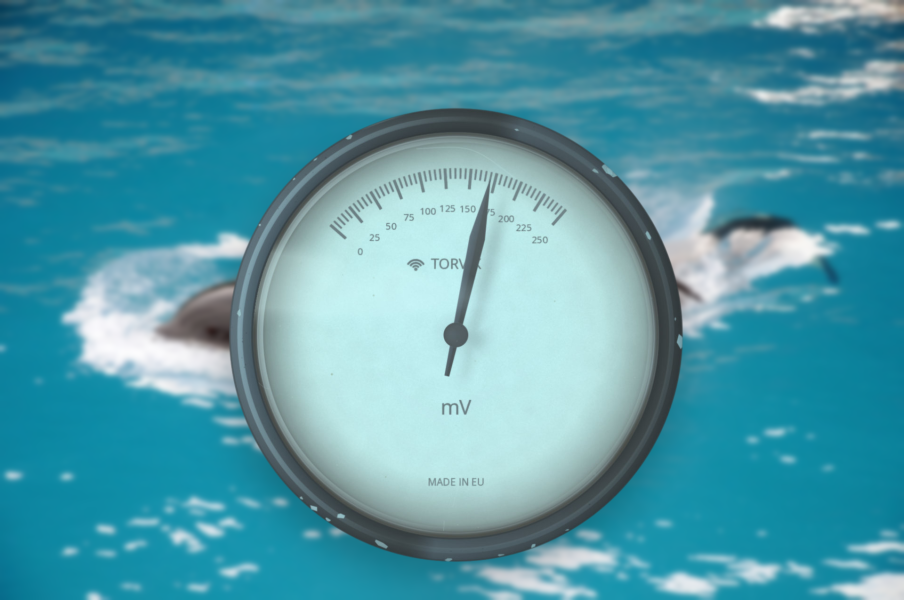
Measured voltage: **170** mV
